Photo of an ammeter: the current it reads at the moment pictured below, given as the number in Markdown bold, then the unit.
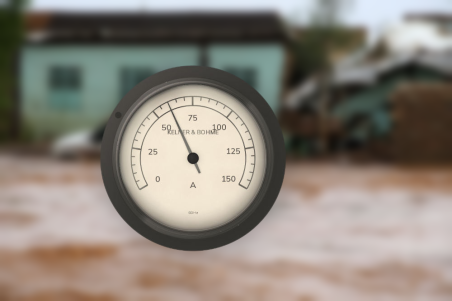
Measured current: **60** A
